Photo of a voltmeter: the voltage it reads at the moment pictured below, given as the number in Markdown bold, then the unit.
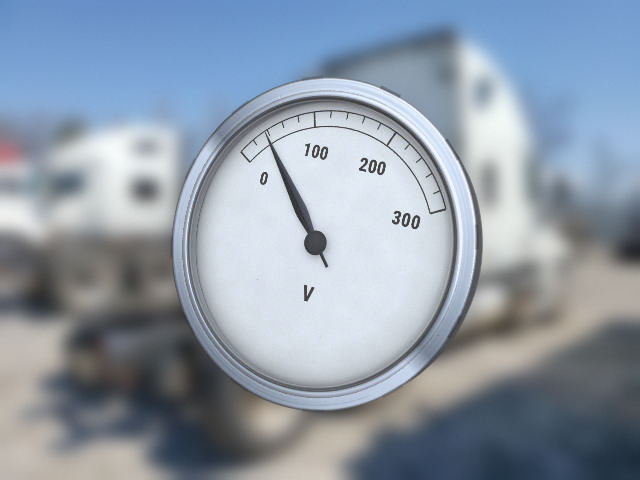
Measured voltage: **40** V
